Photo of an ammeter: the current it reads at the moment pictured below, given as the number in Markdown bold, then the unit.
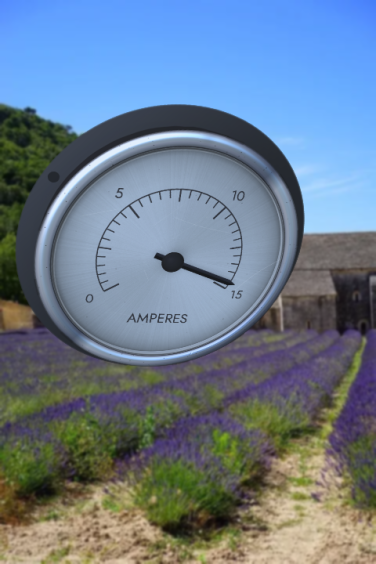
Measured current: **14.5** A
